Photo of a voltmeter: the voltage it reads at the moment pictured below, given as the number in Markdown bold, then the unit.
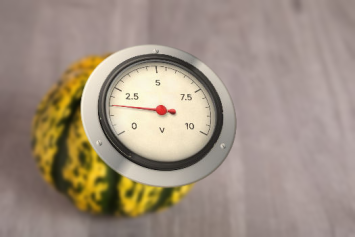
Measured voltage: **1.5** V
